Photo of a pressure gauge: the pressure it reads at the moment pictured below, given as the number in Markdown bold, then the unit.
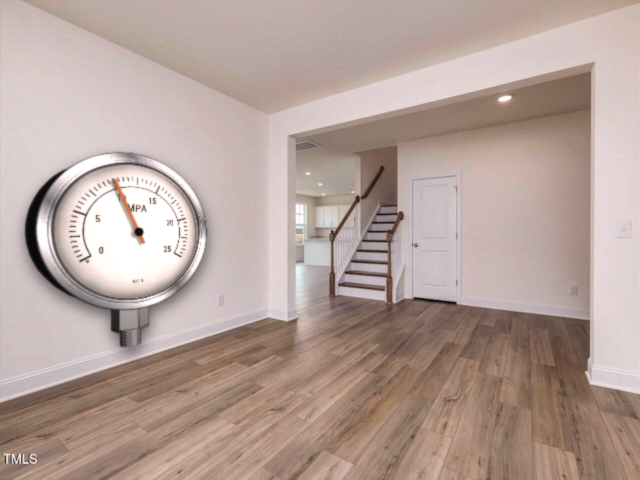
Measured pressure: **10** MPa
